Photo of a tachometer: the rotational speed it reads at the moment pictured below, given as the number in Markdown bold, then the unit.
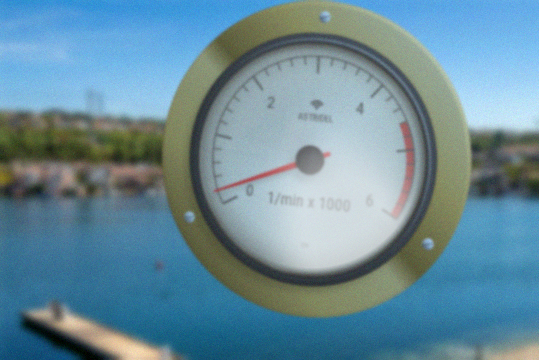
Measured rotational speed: **200** rpm
